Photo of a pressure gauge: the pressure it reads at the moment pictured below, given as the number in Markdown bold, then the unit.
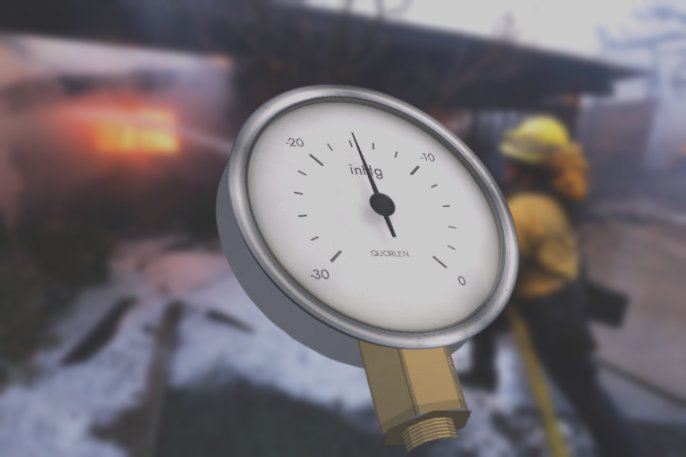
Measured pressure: **-16** inHg
